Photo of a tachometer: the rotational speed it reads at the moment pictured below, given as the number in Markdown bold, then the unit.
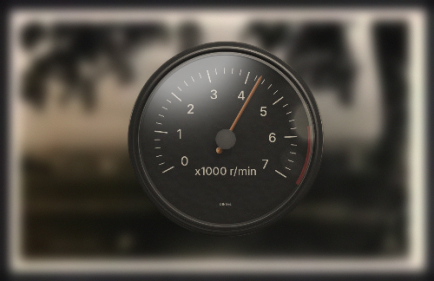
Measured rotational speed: **4300** rpm
